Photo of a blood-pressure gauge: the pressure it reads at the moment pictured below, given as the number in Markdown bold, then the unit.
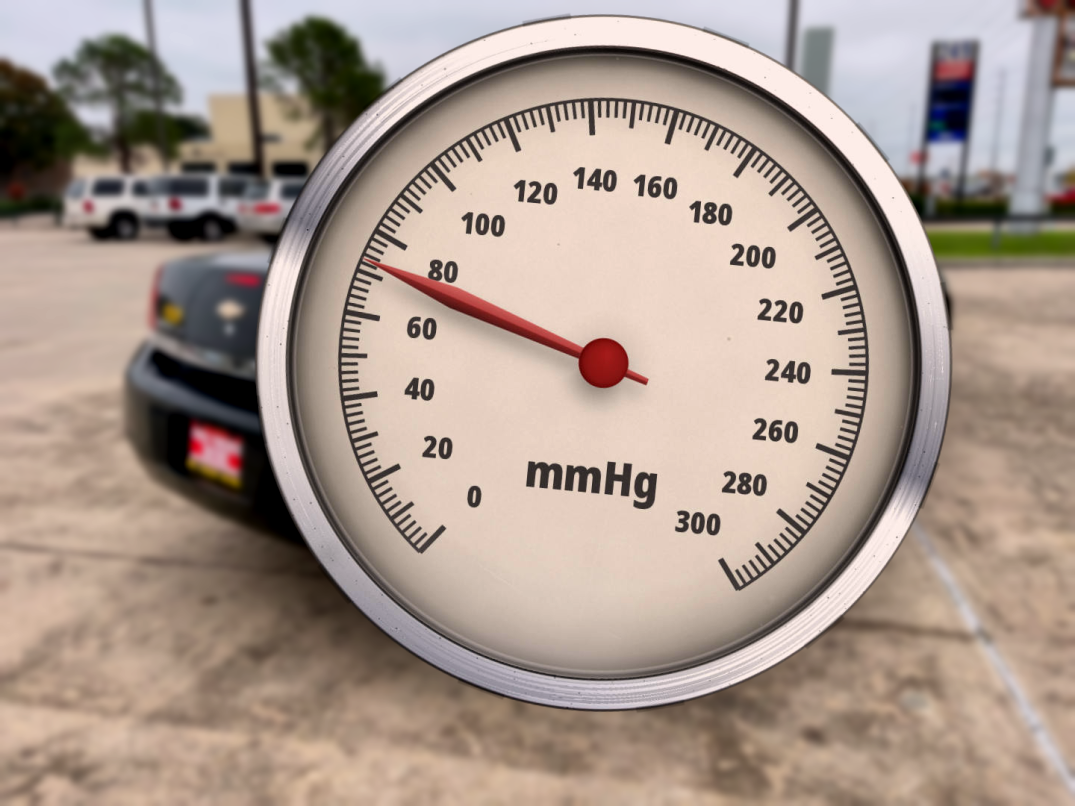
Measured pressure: **73** mmHg
